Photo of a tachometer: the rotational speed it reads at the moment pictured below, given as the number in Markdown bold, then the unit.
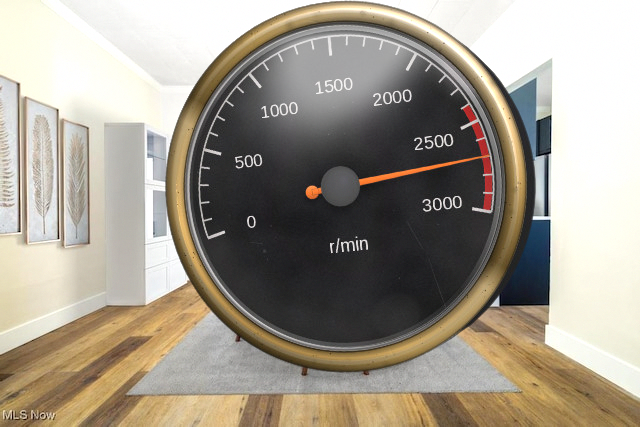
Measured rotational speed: **2700** rpm
